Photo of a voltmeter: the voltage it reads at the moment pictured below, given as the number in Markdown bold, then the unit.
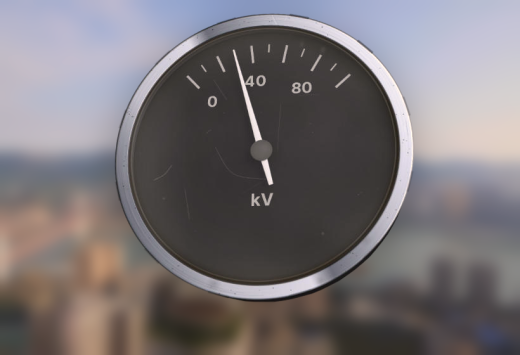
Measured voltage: **30** kV
